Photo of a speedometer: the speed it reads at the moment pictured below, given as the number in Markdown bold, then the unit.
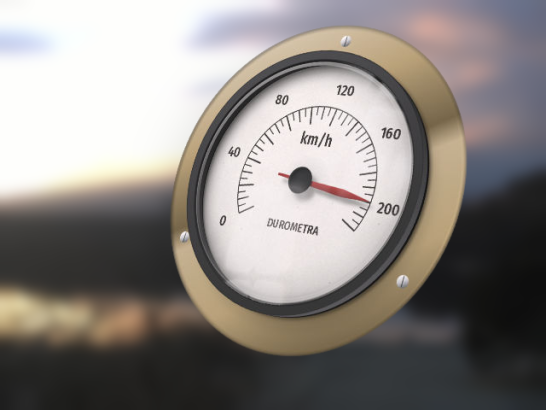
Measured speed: **200** km/h
